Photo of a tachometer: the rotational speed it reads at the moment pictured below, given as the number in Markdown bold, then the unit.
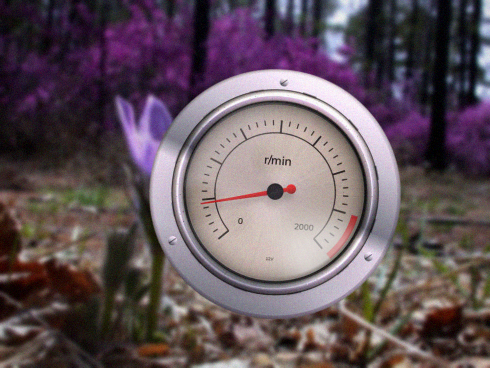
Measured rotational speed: **225** rpm
